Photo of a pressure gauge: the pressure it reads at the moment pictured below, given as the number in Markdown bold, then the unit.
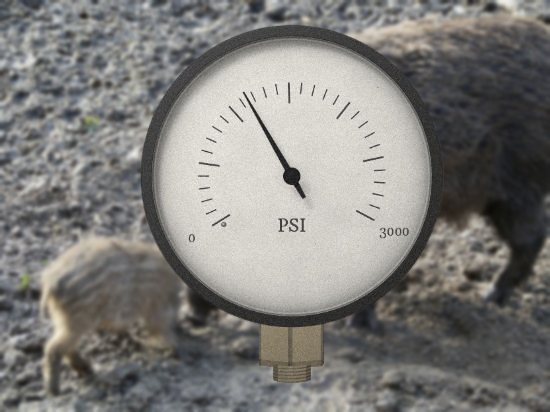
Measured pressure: **1150** psi
